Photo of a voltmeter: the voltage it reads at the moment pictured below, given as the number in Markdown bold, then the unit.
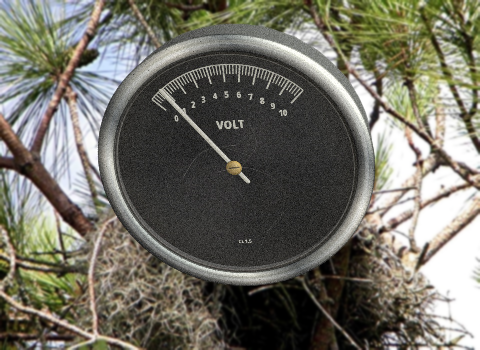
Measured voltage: **1** V
